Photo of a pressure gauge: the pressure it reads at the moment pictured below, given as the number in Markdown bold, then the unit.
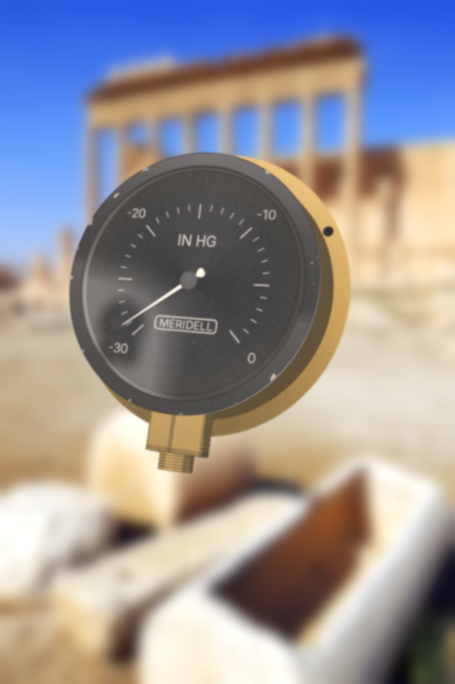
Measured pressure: **-29** inHg
